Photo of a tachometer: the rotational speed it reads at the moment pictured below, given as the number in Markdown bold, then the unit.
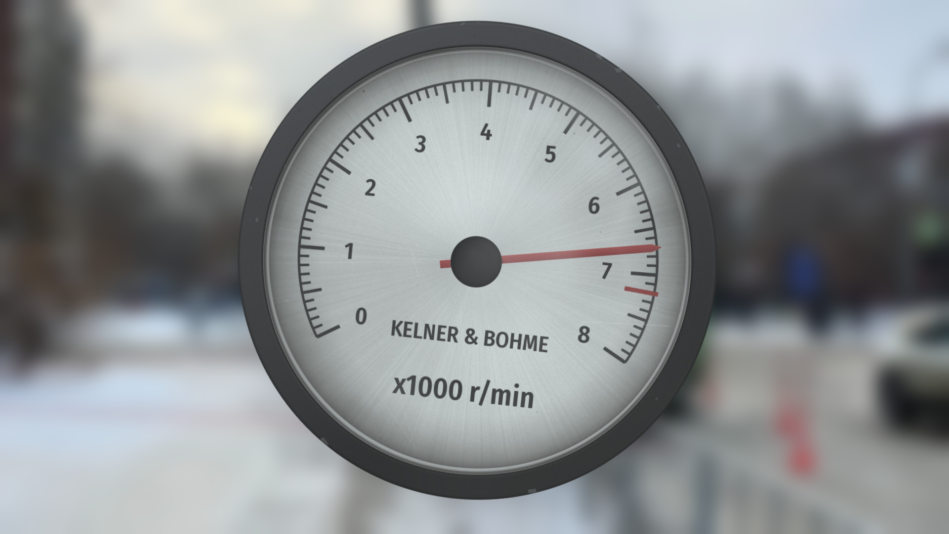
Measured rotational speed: **6700** rpm
